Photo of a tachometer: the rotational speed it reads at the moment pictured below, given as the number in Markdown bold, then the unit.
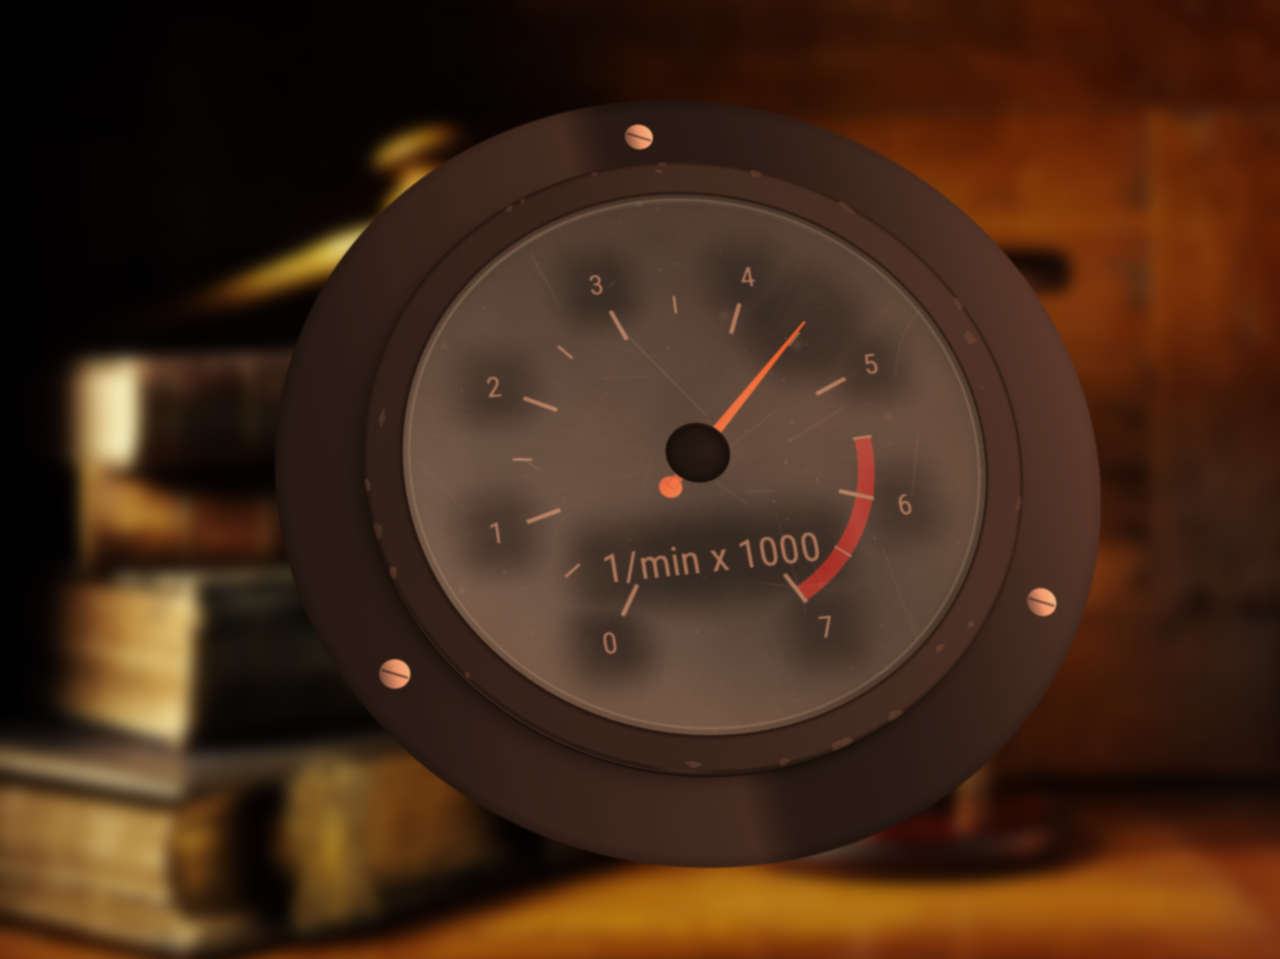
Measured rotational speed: **4500** rpm
